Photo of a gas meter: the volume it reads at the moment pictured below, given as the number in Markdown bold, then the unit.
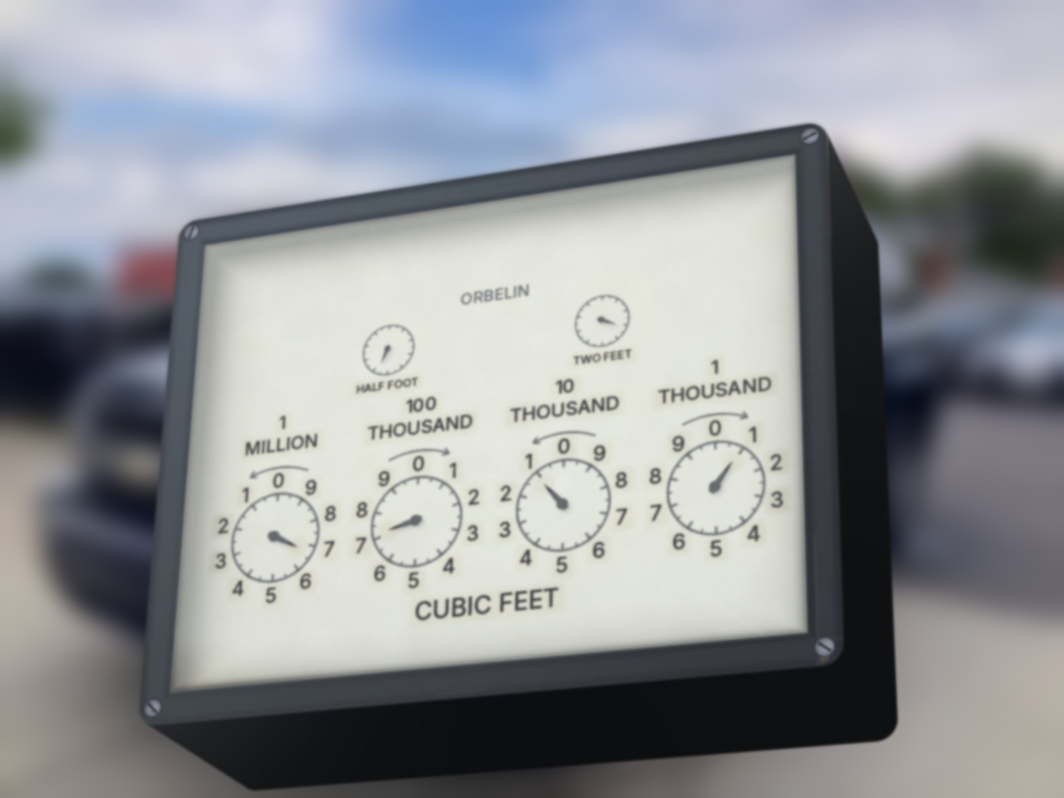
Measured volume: **671100** ft³
